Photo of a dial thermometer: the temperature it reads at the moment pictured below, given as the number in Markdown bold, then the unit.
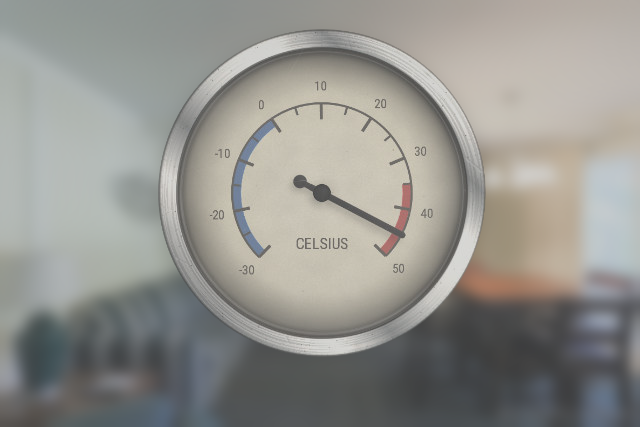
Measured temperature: **45** °C
